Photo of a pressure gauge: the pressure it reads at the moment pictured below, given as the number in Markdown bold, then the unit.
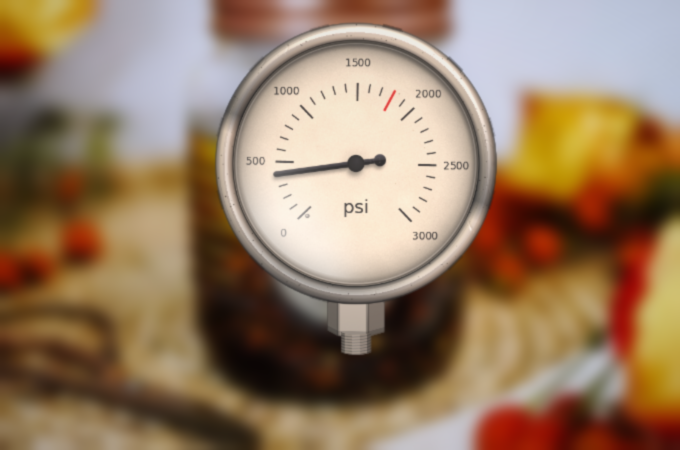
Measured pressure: **400** psi
